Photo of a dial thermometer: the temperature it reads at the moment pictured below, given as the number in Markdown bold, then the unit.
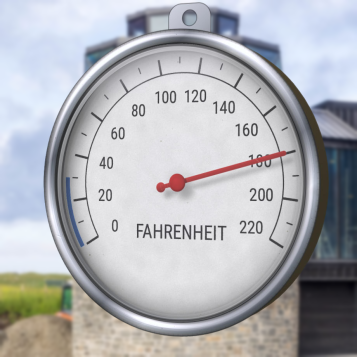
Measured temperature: **180** °F
